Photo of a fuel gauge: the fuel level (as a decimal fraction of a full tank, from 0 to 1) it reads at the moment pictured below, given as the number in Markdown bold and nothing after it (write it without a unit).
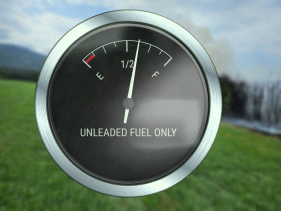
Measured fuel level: **0.625**
